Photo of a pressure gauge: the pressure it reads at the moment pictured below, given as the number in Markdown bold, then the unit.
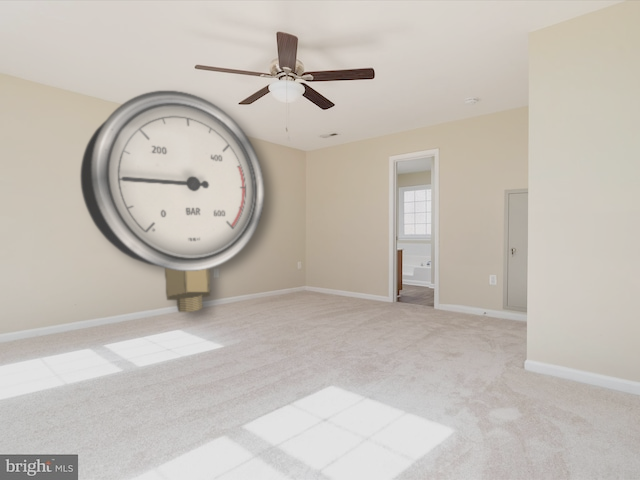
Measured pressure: **100** bar
